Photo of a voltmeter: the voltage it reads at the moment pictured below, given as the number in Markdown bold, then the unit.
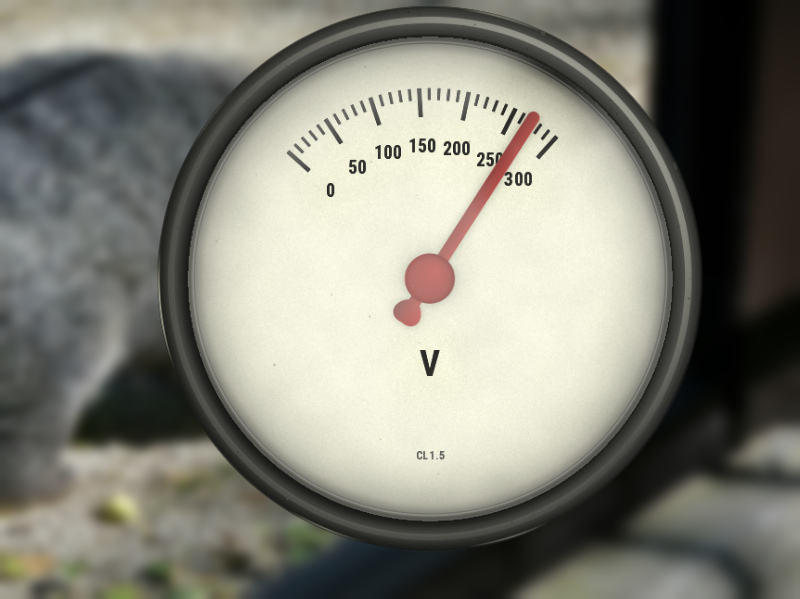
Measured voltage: **270** V
